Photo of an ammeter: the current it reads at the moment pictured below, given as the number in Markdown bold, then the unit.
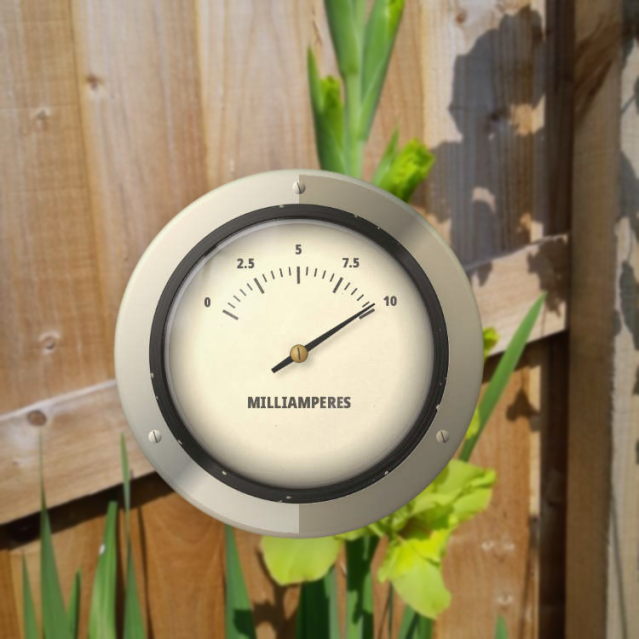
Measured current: **9.75** mA
